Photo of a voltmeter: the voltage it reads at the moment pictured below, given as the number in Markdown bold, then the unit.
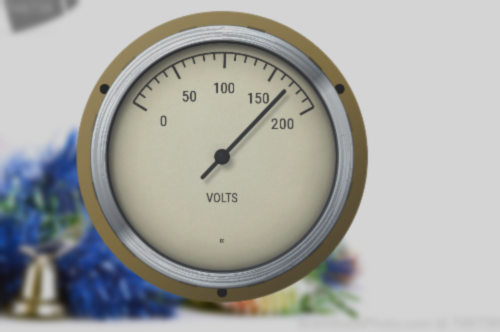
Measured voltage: **170** V
